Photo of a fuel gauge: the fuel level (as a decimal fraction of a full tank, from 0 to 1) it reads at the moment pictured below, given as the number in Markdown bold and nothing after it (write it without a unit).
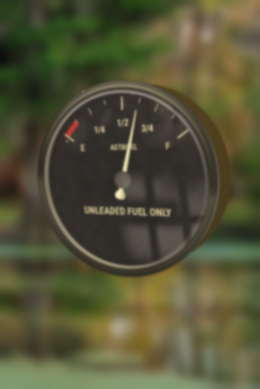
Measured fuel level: **0.625**
